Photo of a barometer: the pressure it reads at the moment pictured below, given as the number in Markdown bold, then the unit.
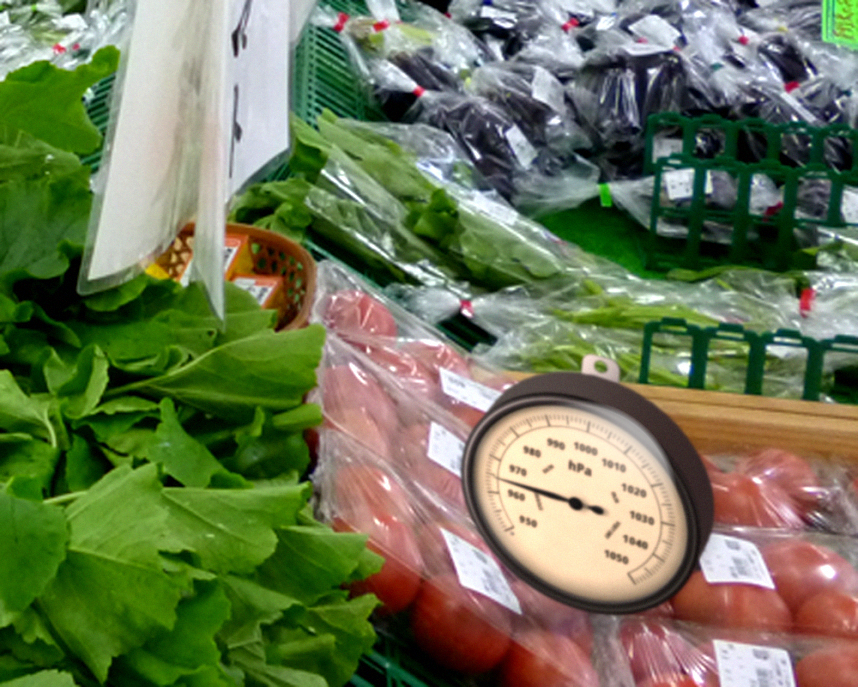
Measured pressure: **965** hPa
